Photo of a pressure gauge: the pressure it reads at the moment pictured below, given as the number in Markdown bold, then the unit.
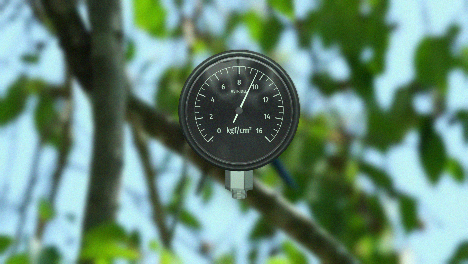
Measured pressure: **9.5** kg/cm²
